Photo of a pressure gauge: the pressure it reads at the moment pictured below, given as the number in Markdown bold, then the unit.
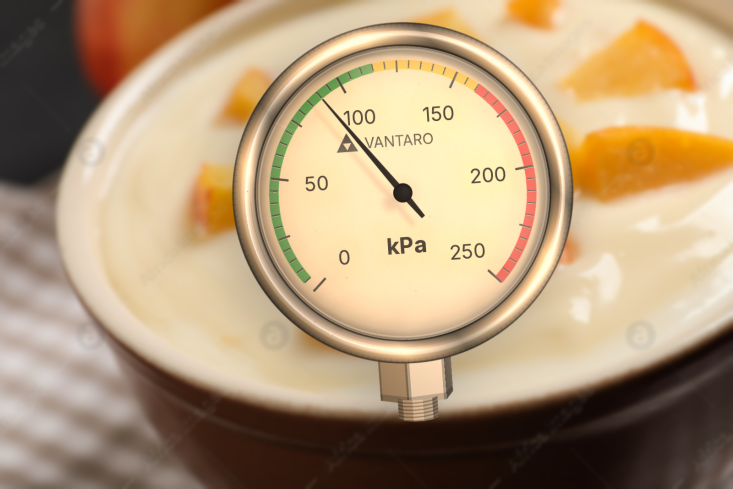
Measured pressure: **90** kPa
